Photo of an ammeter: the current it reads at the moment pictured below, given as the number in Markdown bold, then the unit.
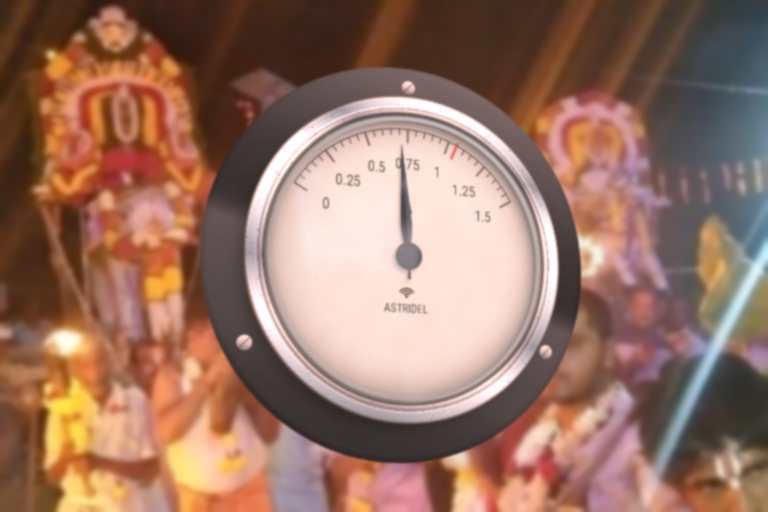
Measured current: **0.7** A
